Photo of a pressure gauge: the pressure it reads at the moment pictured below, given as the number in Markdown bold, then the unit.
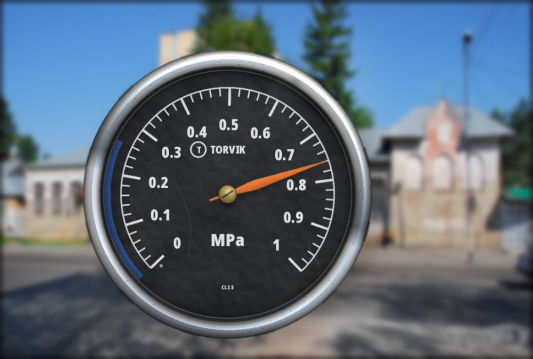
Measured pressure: **0.76** MPa
